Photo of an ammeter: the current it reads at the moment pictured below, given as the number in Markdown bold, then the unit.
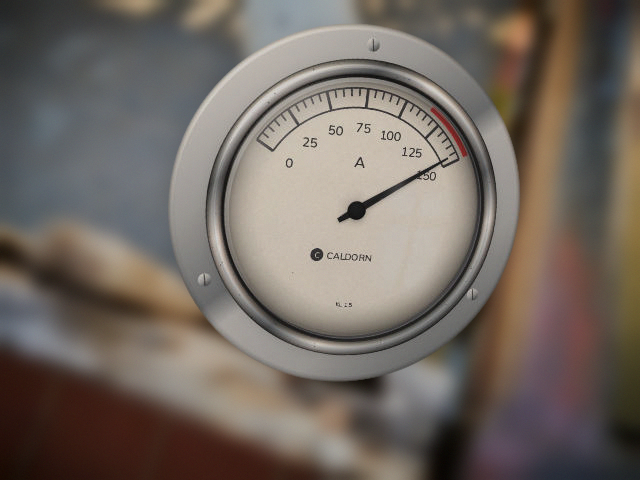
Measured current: **145** A
